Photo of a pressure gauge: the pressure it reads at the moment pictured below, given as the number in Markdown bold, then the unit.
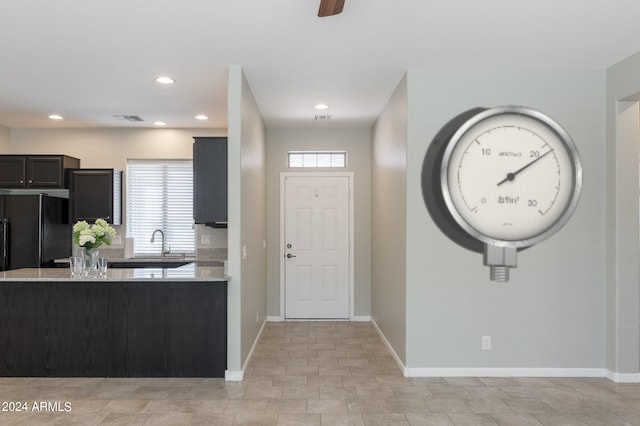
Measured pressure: **21** psi
